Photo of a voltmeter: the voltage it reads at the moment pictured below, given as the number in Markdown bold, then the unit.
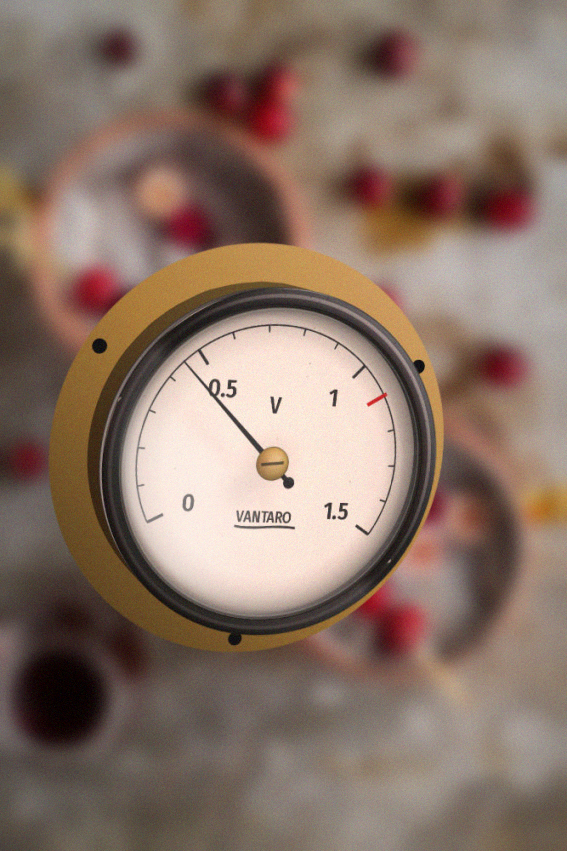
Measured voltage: **0.45** V
